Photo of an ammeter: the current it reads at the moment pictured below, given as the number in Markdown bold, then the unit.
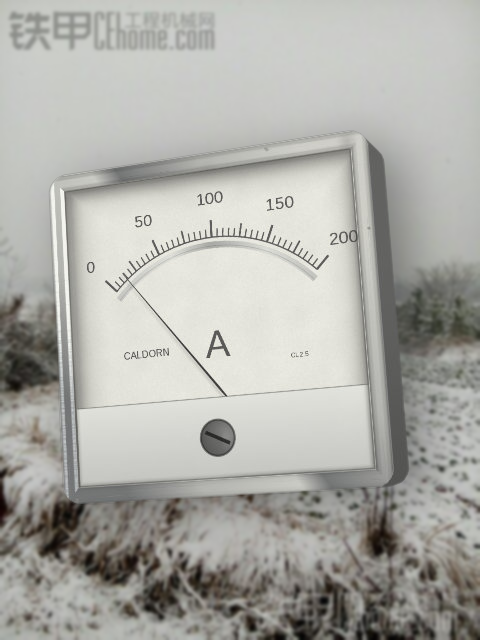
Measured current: **15** A
